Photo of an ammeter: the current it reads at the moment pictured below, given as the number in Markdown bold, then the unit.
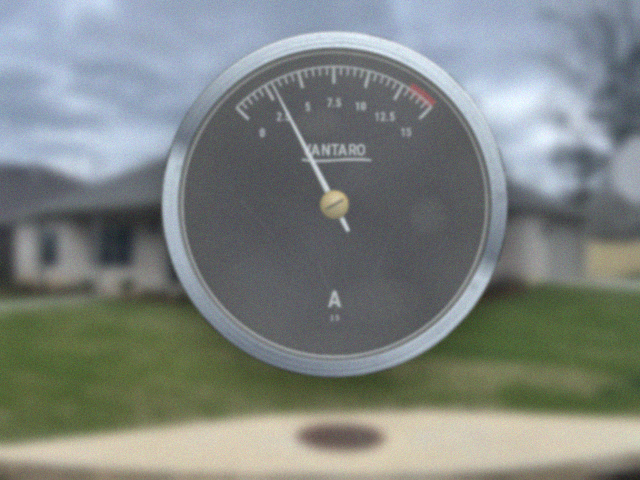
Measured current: **3** A
